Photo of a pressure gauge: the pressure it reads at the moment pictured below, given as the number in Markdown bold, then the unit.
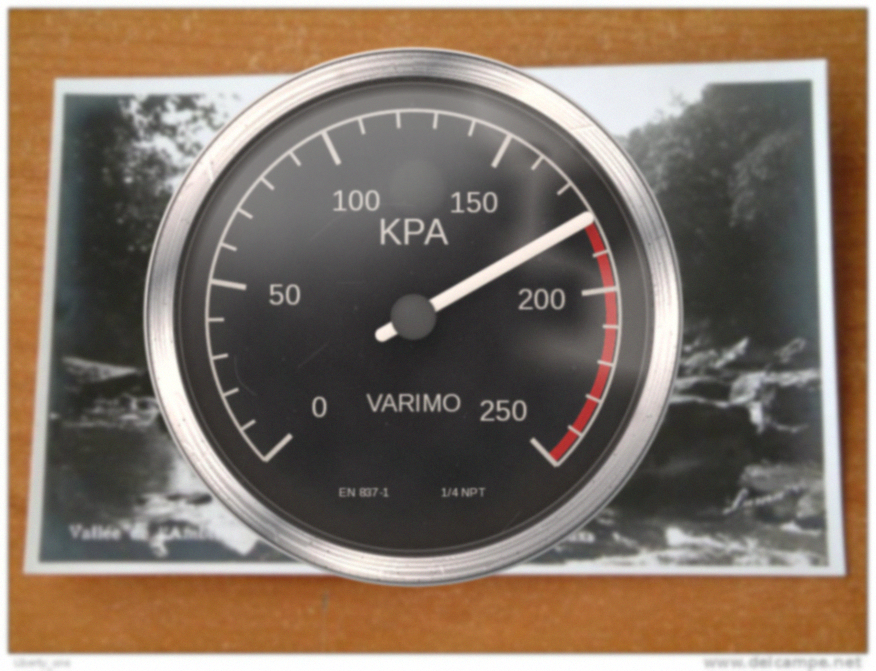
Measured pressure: **180** kPa
